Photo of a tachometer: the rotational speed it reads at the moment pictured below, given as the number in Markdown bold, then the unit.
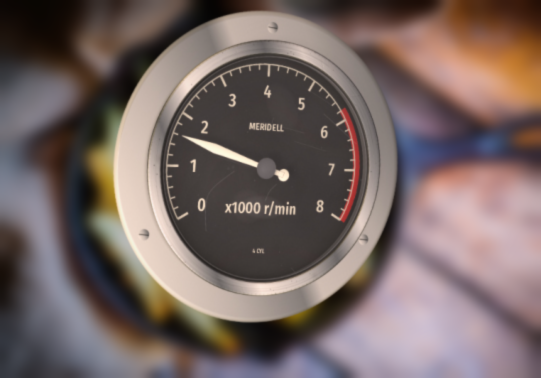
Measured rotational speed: **1600** rpm
